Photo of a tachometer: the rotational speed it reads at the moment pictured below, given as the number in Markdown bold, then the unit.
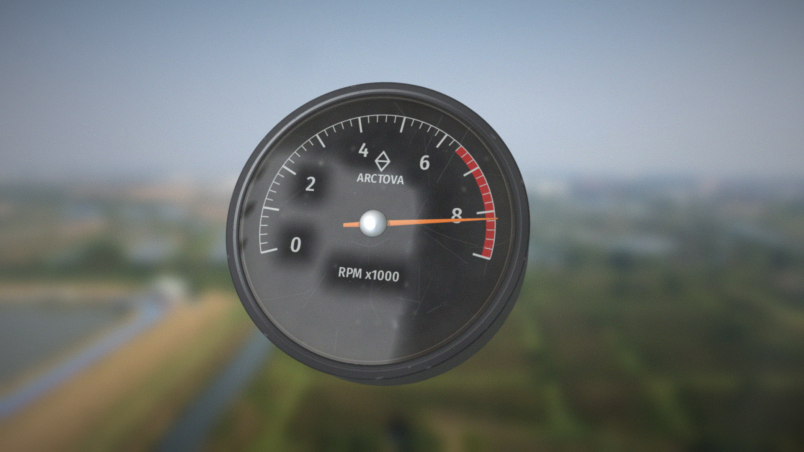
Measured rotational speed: **8200** rpm
